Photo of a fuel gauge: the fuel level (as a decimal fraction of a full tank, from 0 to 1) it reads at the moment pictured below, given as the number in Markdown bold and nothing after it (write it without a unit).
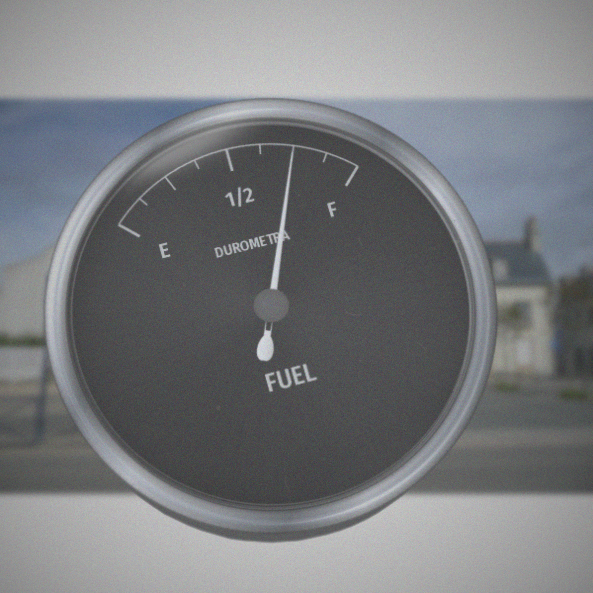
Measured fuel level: **0.75**
